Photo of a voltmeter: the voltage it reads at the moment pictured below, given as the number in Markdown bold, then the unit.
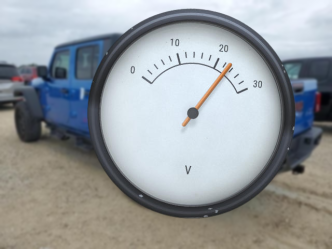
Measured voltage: **23** V
